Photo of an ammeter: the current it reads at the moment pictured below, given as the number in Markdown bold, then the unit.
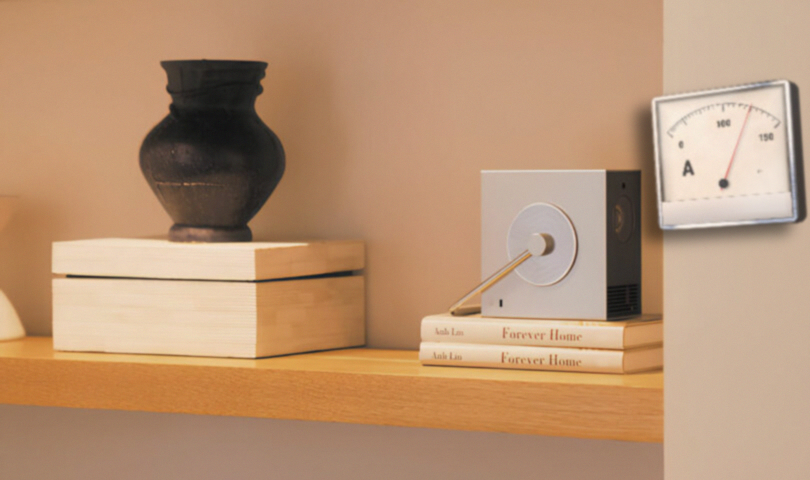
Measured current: **125** A
